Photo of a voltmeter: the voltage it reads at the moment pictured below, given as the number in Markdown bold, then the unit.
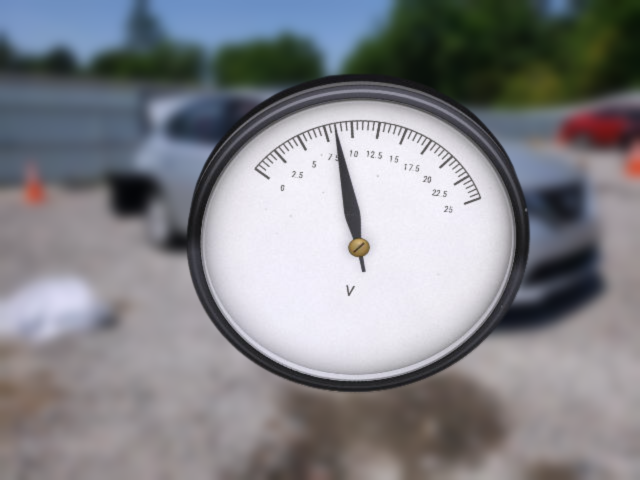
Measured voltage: **8.5** V
